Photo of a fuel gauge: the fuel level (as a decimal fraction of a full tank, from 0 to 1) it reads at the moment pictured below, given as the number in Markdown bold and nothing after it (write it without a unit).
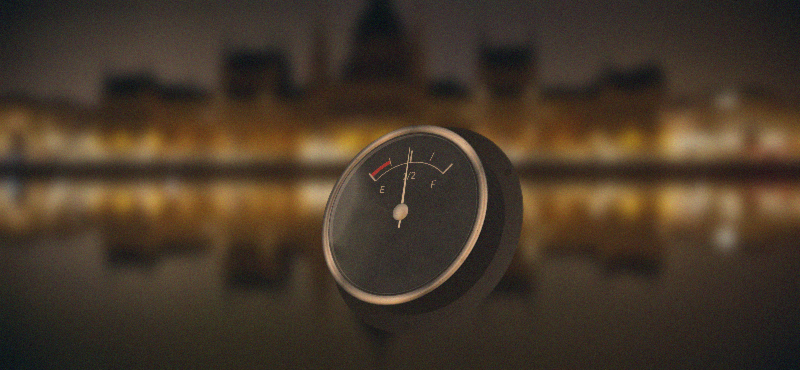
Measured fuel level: **0.5**
